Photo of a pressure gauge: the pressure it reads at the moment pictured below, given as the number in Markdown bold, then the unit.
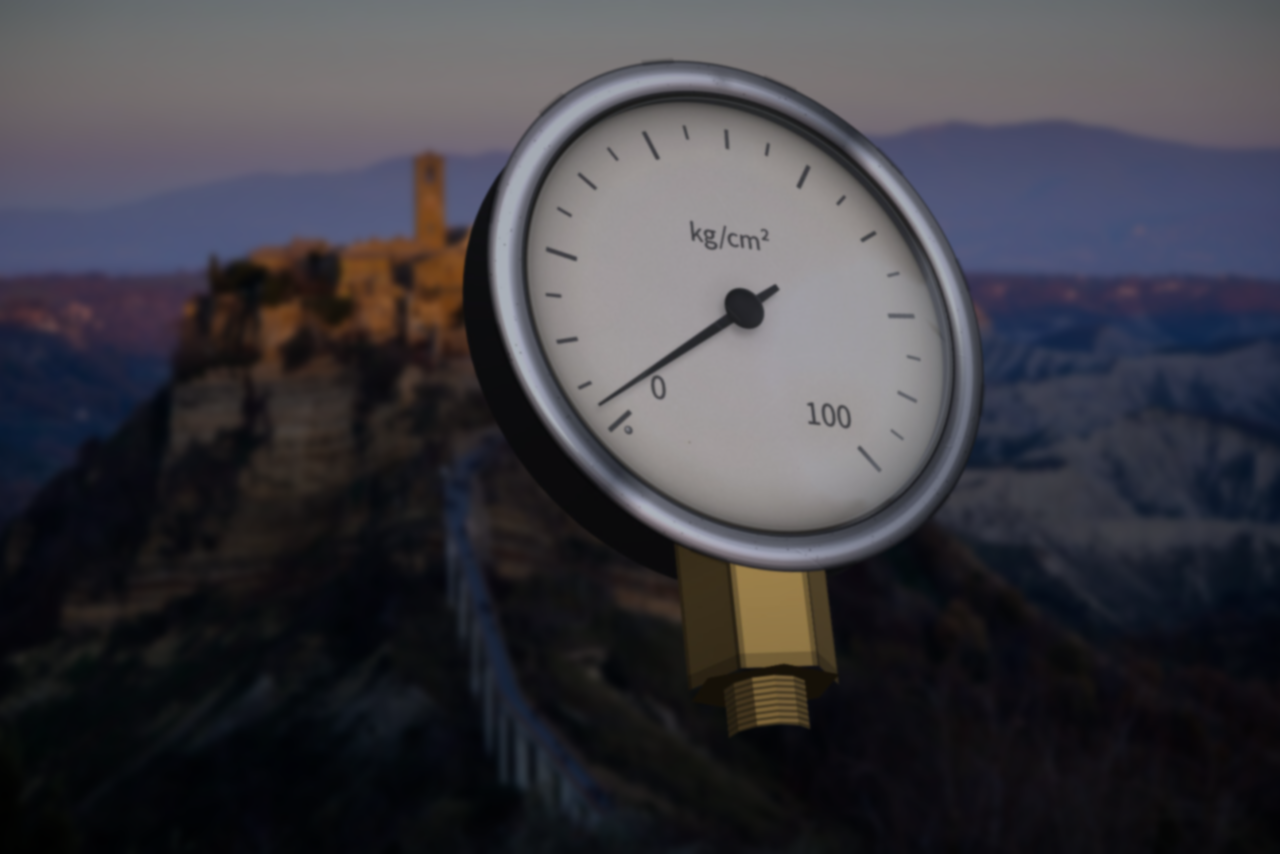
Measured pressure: **2.5** kg/cm²
